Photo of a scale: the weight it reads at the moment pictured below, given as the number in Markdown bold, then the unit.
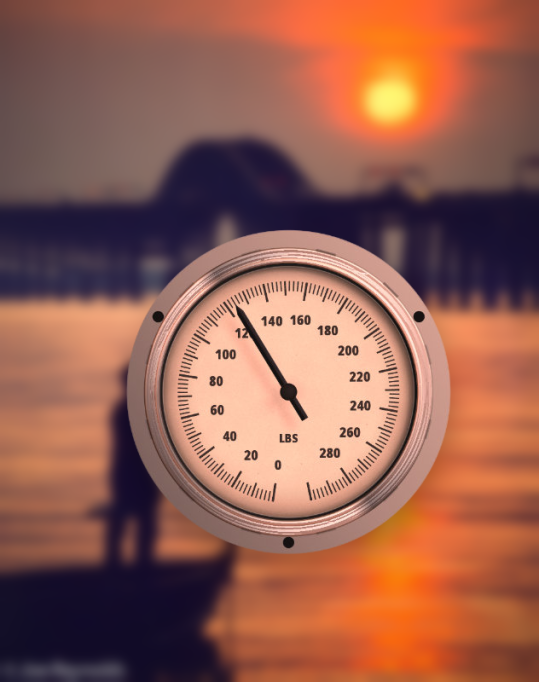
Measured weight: **124** lb
